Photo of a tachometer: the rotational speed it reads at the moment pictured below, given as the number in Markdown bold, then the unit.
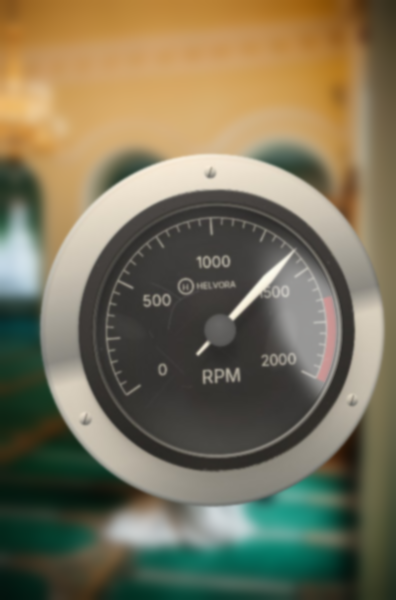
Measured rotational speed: **1400** rpm
